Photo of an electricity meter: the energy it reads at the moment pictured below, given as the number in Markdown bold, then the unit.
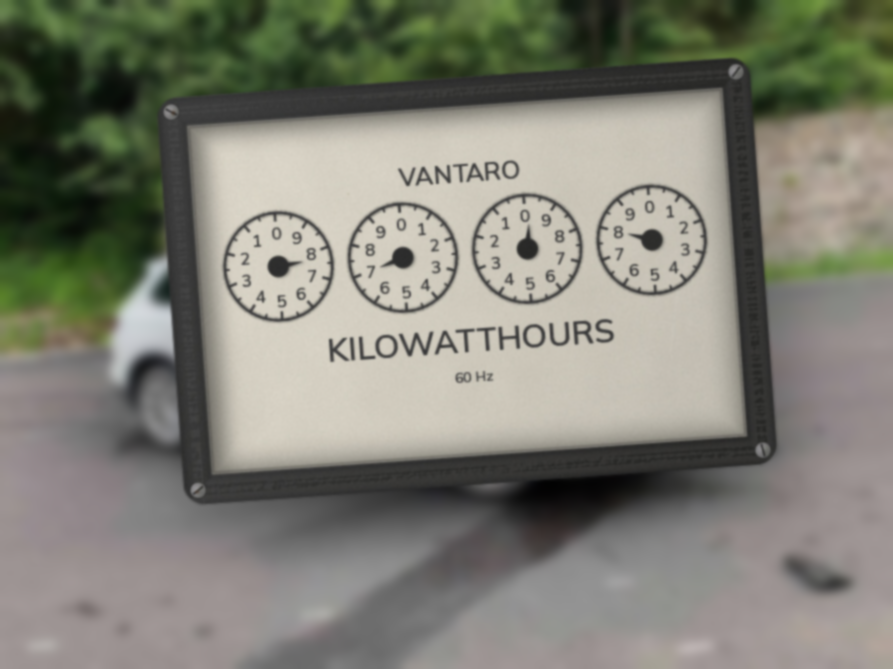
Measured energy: **7698** kWh
